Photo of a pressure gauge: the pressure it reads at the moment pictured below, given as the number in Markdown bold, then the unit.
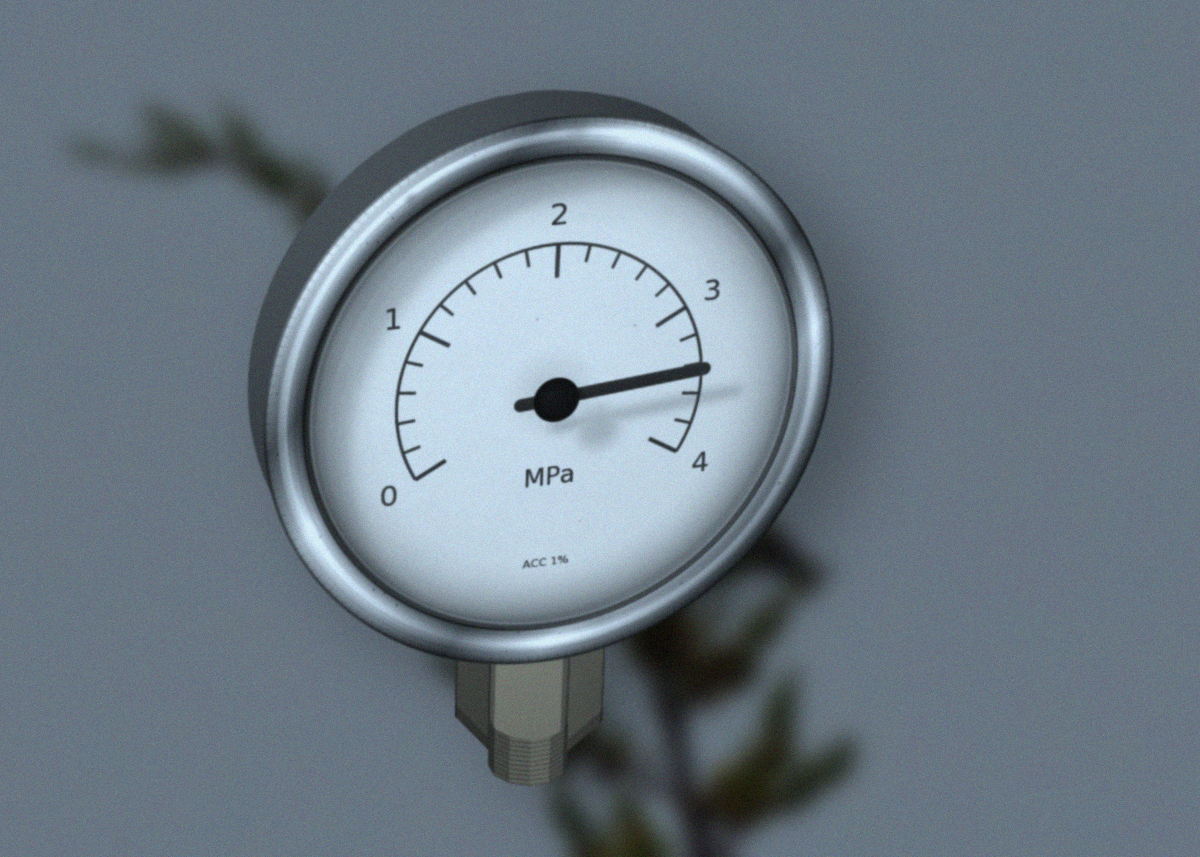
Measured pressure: **3.4** MPa
